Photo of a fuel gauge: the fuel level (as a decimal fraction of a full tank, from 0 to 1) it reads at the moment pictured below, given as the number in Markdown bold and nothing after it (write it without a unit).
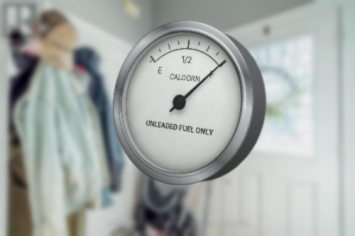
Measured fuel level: **1**
